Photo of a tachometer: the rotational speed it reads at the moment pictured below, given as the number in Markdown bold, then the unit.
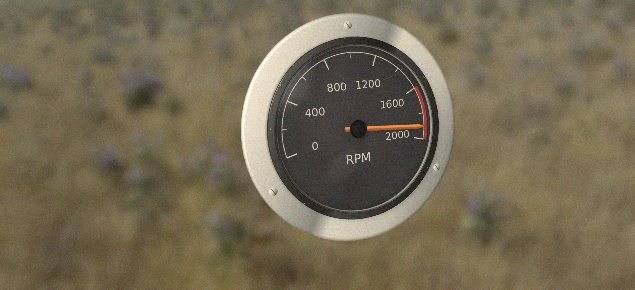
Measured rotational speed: **1900** rpm
